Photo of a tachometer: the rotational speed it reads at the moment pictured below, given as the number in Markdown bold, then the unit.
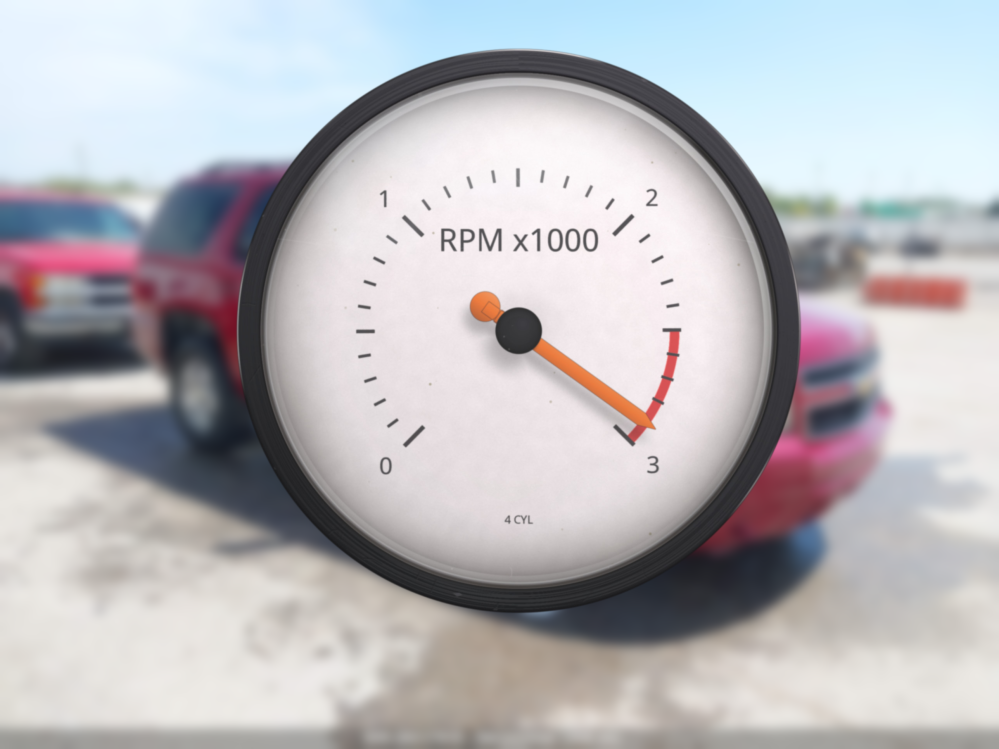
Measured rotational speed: **2900** rpm
